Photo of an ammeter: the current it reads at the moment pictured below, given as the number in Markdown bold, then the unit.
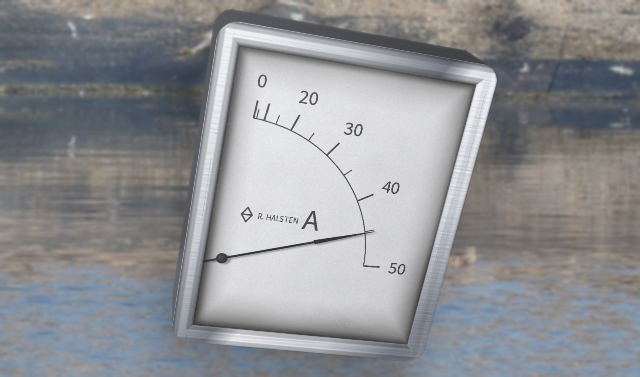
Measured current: **45** A
